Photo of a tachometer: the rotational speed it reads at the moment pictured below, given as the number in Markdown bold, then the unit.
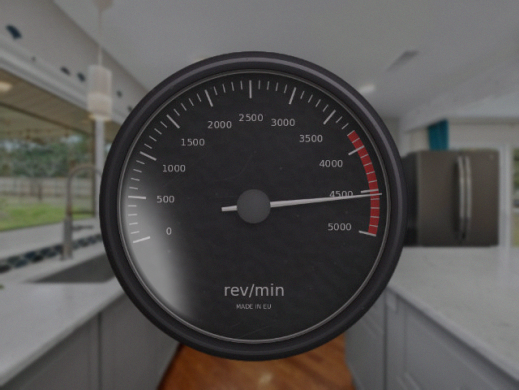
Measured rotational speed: **4550** rpm
